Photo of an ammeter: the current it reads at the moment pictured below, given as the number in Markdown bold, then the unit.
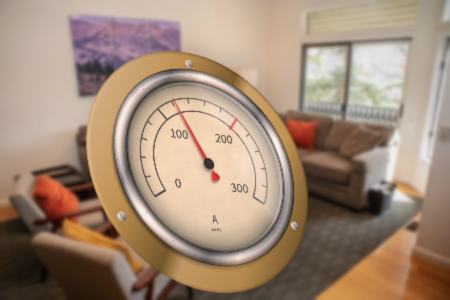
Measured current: **120** A
